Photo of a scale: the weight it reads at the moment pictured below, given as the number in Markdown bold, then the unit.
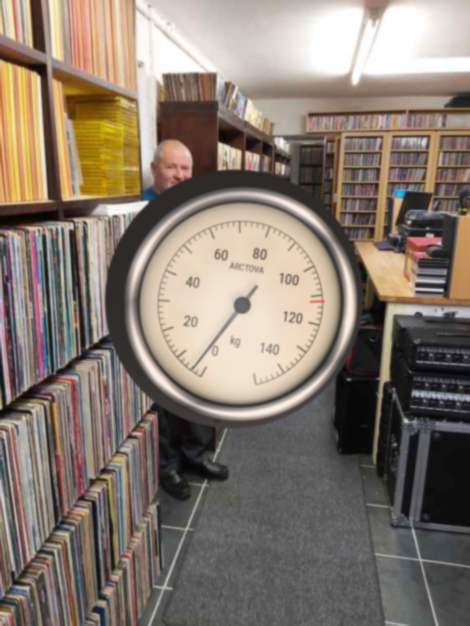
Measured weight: **4** kg
